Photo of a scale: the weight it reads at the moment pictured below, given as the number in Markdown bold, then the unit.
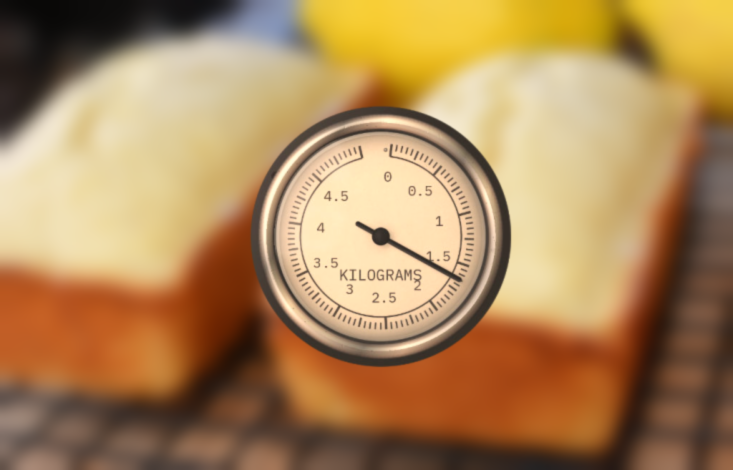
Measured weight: **1.65** kg
